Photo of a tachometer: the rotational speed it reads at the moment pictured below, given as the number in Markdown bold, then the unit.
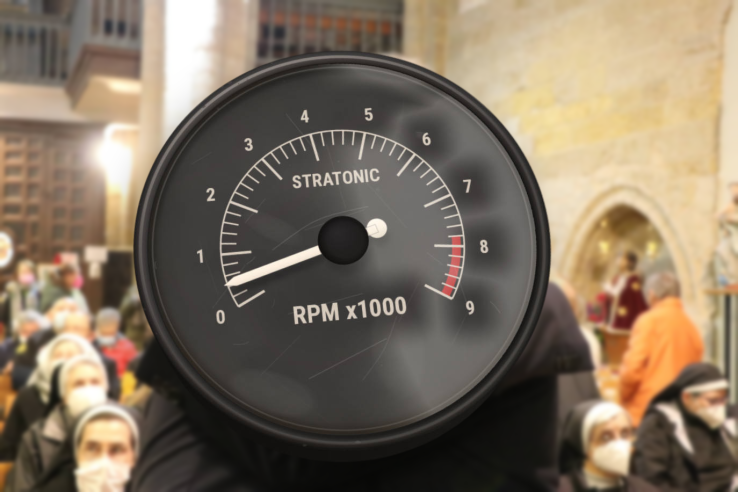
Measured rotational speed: **400** rpm
